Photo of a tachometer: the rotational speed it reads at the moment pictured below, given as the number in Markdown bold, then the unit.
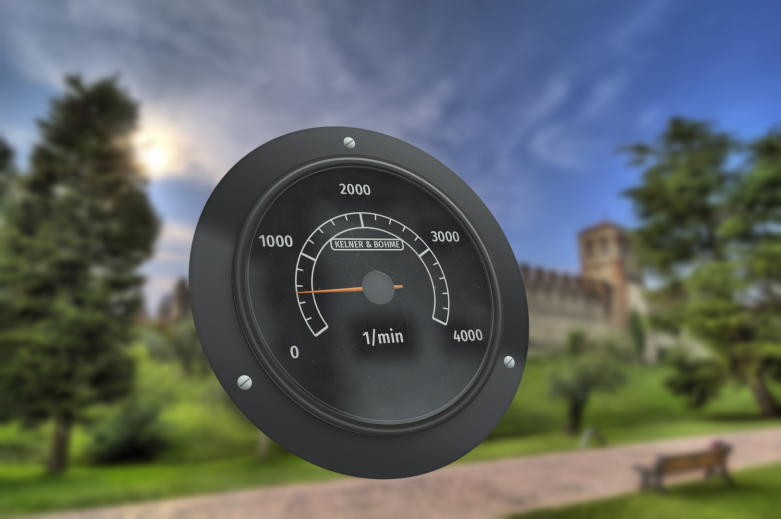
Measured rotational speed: **500** rpm
